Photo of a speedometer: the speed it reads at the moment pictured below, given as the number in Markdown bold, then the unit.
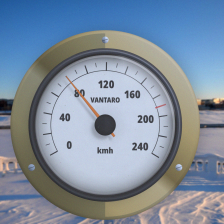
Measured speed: **80** km/h
